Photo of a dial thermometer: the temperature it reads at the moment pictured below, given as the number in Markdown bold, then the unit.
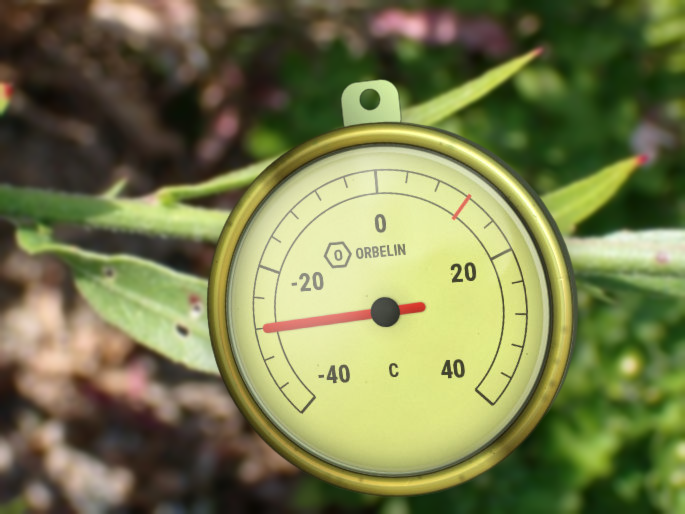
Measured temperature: **-28** °C
